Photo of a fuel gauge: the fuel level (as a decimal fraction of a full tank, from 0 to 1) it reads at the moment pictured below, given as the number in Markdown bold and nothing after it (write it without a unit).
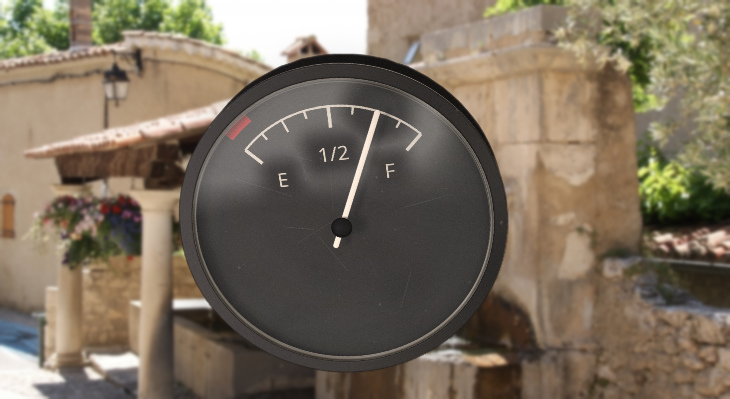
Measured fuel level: **0.75**
